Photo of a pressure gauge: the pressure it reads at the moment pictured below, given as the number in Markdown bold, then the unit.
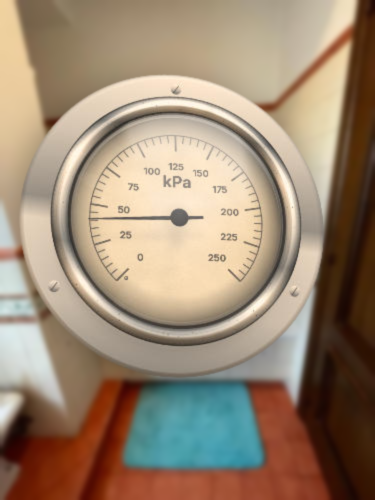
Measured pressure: **40** kPa
